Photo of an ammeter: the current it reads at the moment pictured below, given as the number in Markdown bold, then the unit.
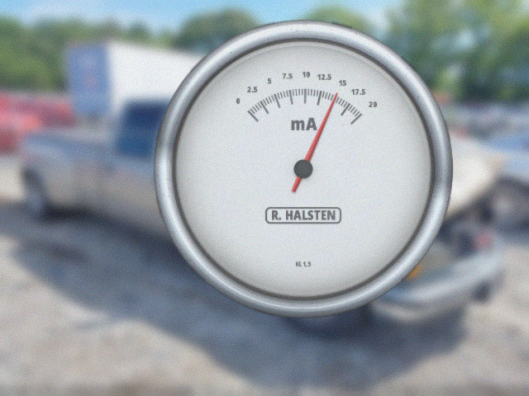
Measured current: **15** mA
